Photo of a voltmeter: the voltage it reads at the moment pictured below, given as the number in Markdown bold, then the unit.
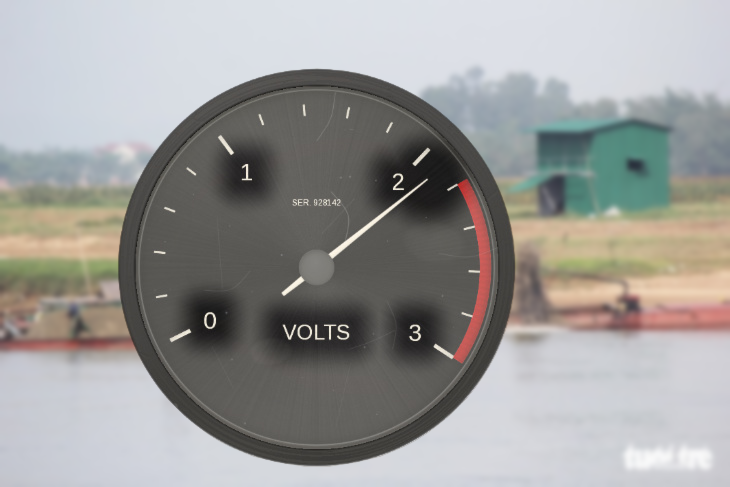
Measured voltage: **2.1** V
